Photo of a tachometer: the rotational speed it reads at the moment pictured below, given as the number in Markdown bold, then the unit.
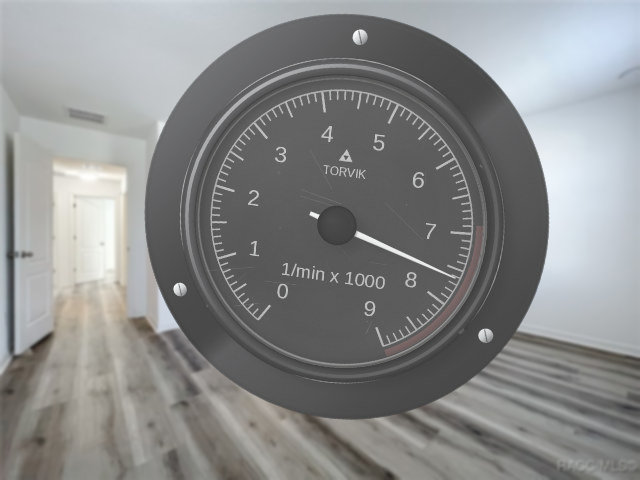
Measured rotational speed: **7600** rpm
